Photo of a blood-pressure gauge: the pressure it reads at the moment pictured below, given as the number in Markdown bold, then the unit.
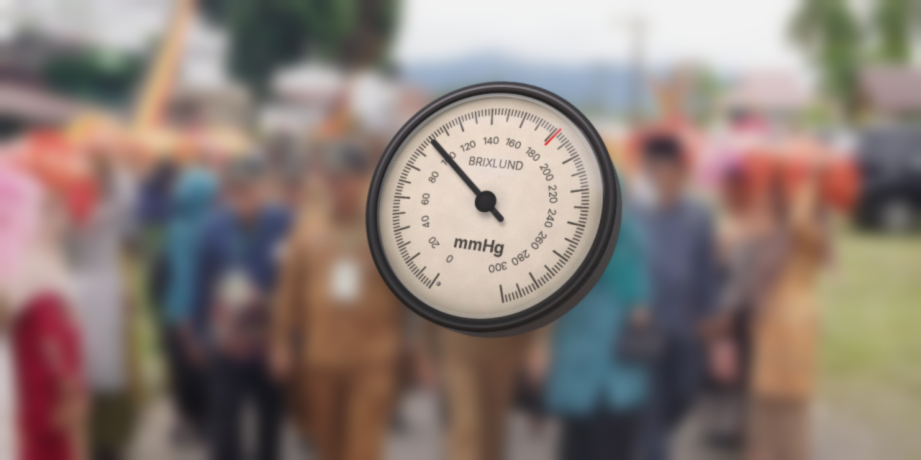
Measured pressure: **100** mmHg
